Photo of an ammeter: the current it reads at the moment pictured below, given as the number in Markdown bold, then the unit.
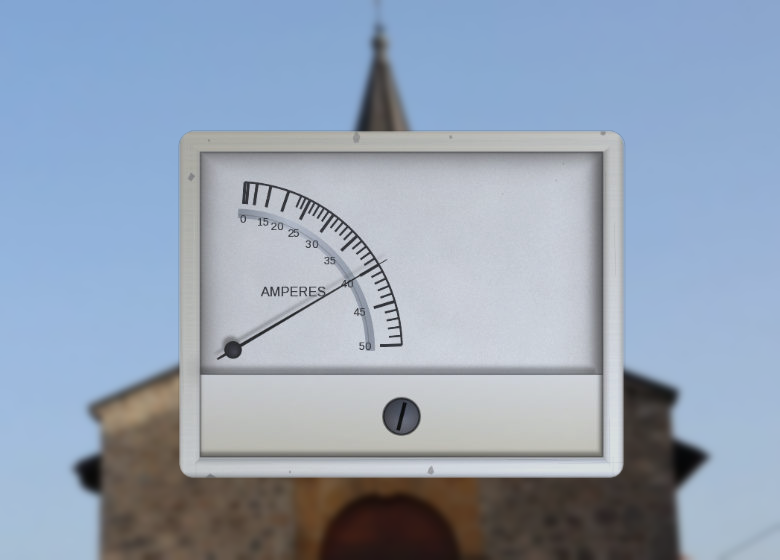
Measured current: **40** A
